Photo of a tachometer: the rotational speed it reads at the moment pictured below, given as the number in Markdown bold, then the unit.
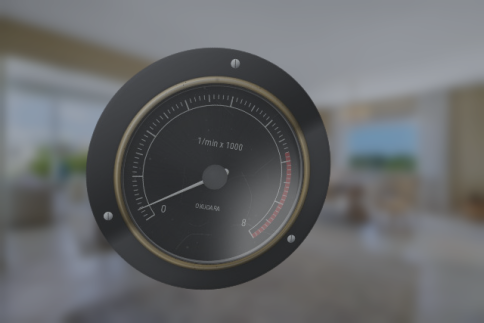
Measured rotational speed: **300** rpm
